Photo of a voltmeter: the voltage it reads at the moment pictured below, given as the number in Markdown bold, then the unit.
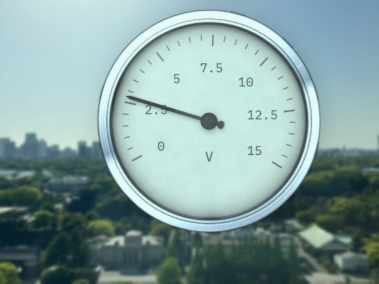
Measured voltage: **2.75** V
